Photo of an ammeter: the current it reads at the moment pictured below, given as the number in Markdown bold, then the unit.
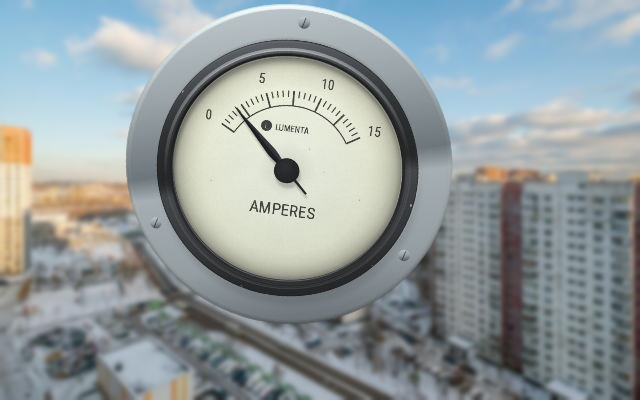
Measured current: **2** A
